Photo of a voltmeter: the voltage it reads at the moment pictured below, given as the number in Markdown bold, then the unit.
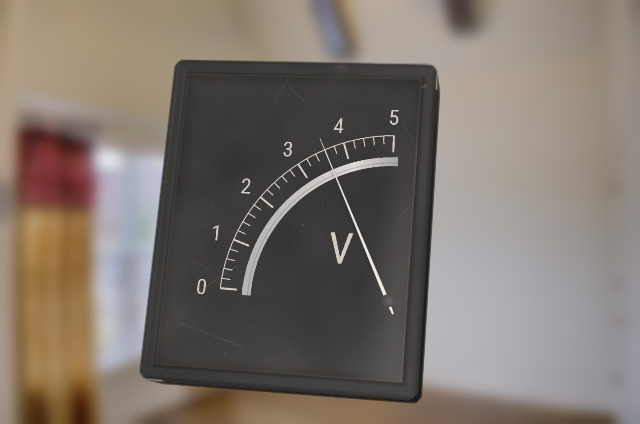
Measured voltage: **3.6** V
